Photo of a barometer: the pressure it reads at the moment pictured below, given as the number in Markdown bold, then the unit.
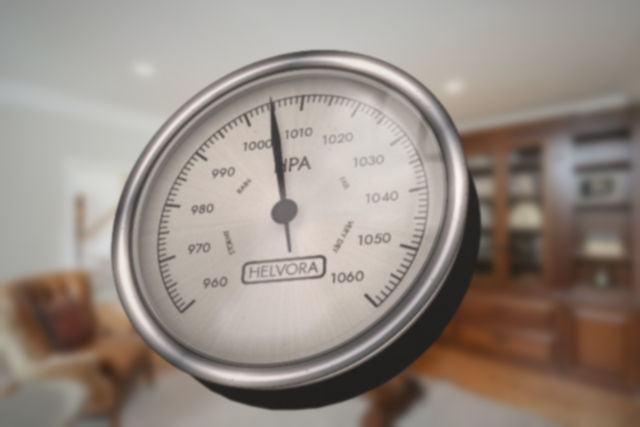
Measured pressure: **1005** hPa
